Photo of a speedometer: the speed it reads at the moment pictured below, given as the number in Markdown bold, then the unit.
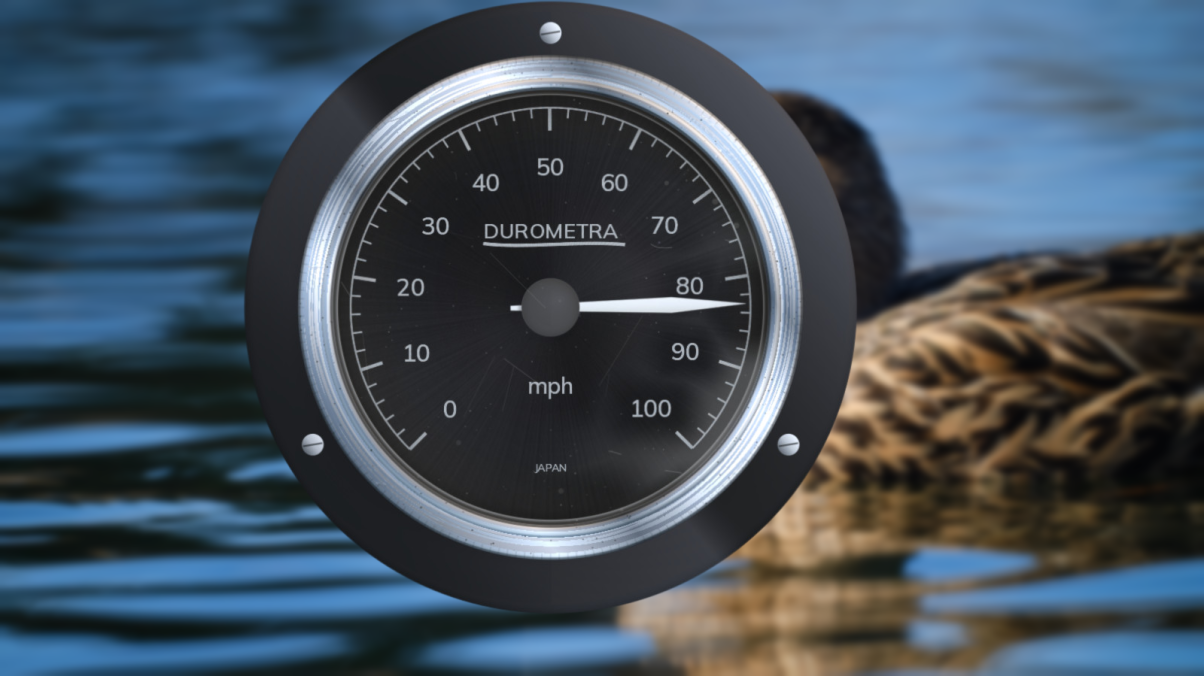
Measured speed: **83** mph
